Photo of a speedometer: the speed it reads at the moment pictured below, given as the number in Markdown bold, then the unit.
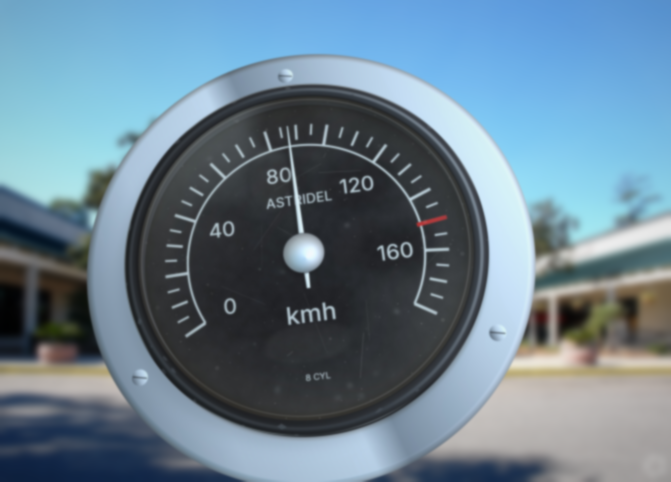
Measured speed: **87.5** km/h
